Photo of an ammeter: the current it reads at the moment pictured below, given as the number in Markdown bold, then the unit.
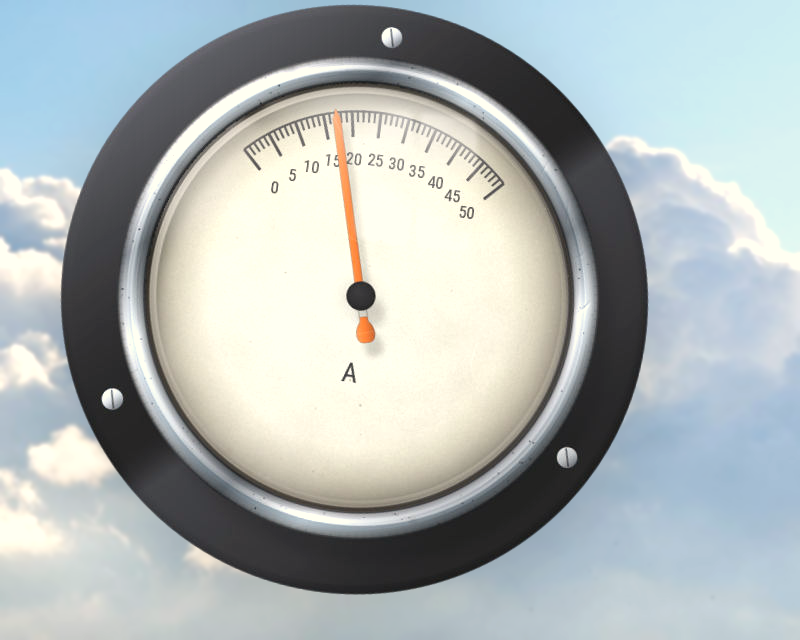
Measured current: **17** A
